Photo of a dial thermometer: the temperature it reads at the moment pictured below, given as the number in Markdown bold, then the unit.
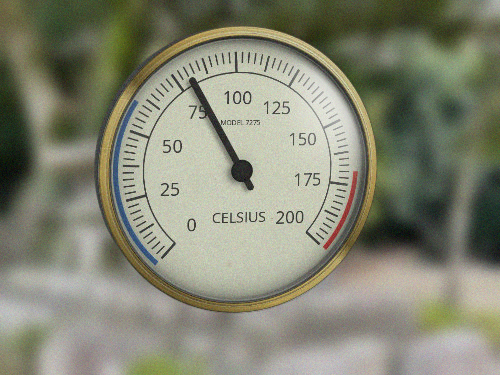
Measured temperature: **80** °C
